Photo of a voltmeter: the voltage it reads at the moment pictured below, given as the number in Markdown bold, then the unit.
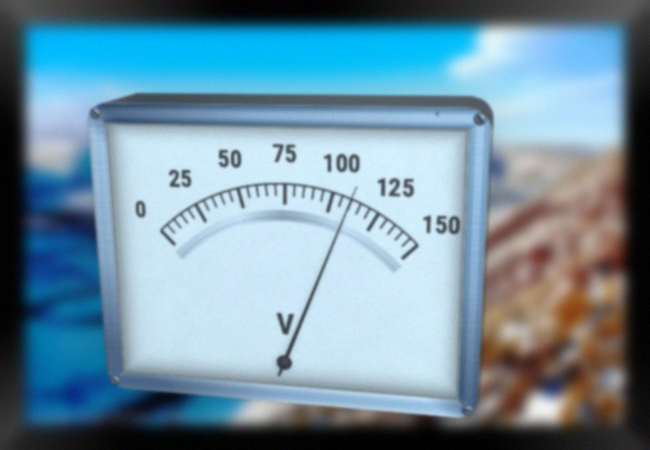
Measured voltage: **110** V
